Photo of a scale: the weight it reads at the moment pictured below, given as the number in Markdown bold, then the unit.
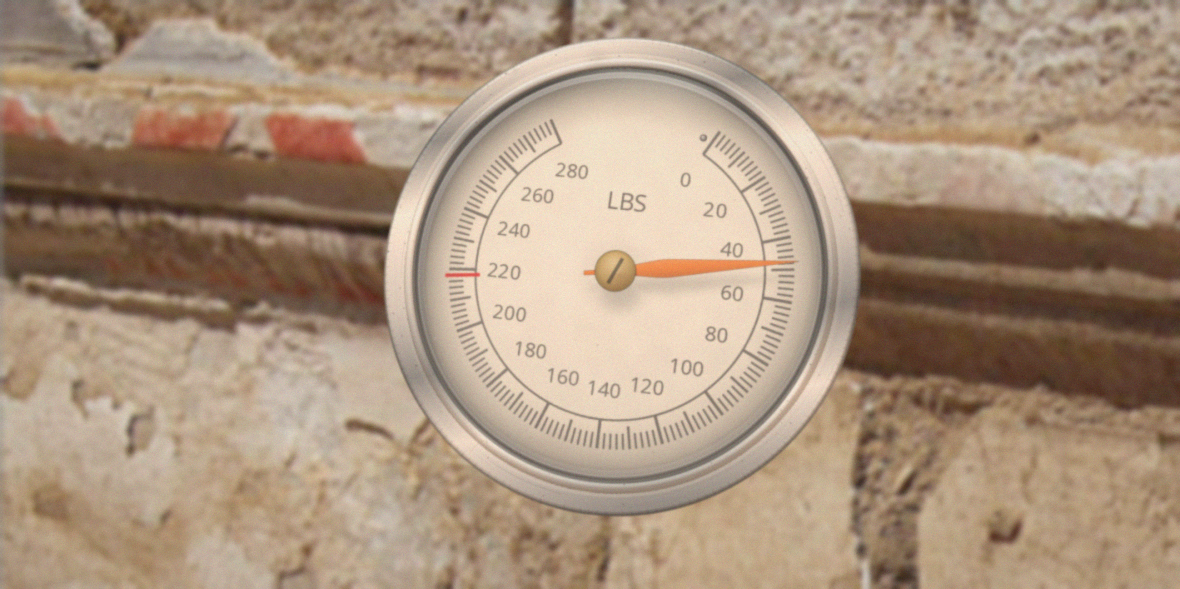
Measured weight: **48** lb
